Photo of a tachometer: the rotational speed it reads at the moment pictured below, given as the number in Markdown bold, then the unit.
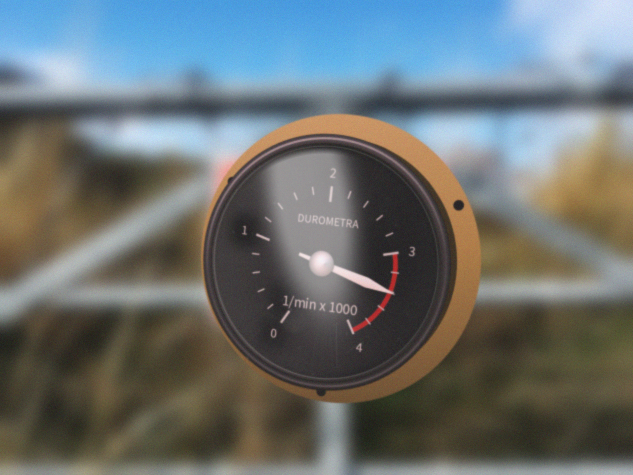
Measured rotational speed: **3400** rpm
